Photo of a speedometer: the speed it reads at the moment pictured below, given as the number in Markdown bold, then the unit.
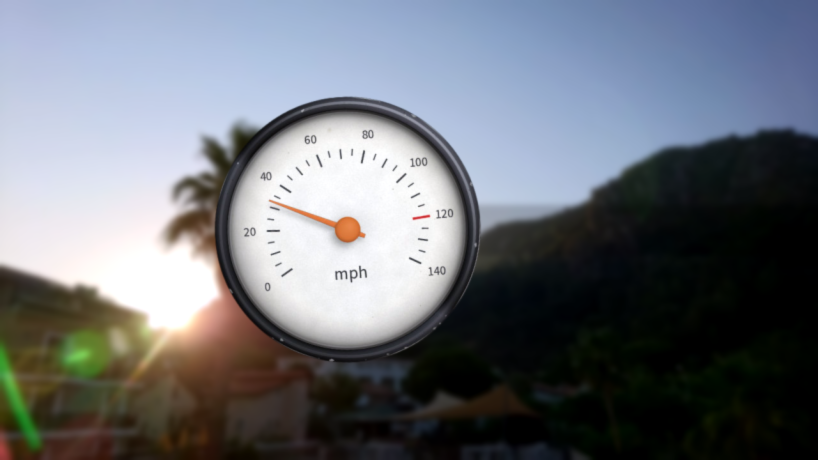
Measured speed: **32.5** mph
